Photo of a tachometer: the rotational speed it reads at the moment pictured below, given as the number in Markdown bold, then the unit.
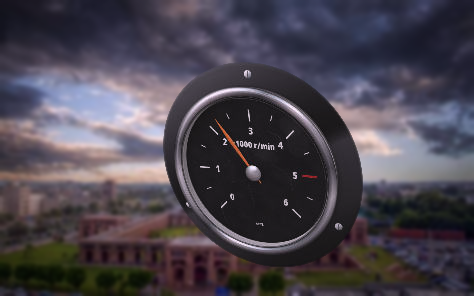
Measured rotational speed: **2250** rpm
